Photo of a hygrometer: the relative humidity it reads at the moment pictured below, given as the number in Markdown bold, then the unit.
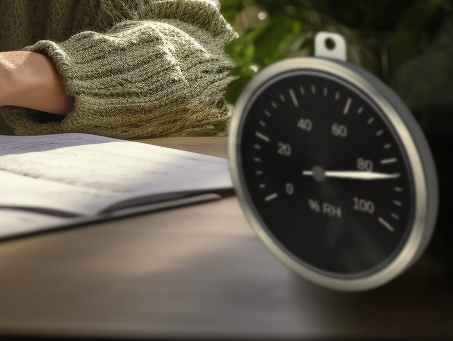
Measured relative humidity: **84** %
